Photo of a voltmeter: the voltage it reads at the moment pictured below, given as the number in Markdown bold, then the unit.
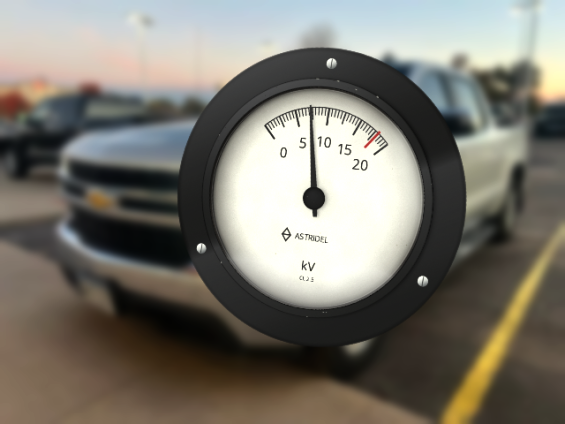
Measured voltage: **7.5** kV
